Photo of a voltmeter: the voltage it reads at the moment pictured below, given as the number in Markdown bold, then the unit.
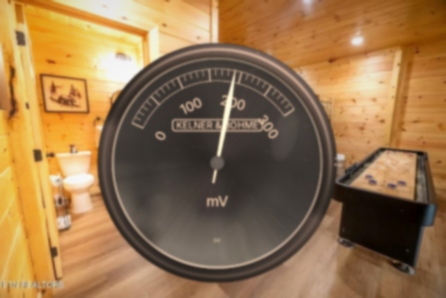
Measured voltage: **190** mV
